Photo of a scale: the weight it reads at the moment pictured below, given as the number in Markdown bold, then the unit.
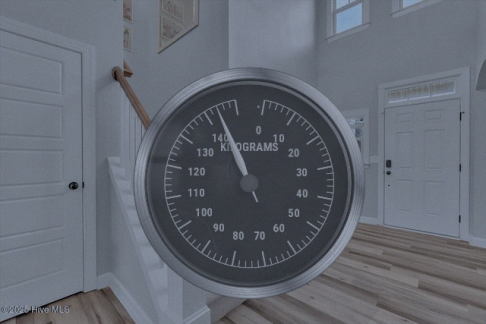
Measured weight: **144** kg
